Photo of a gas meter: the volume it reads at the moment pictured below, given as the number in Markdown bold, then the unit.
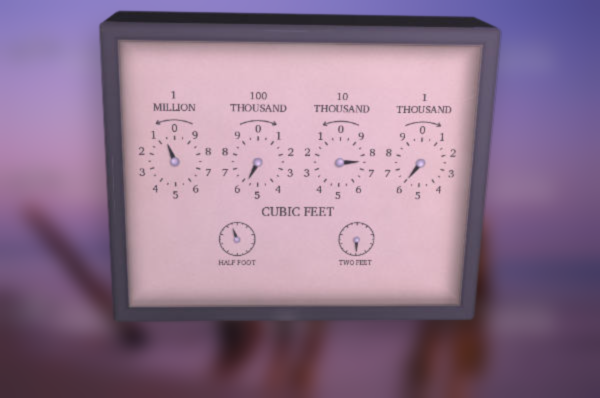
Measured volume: **57600** ft³
